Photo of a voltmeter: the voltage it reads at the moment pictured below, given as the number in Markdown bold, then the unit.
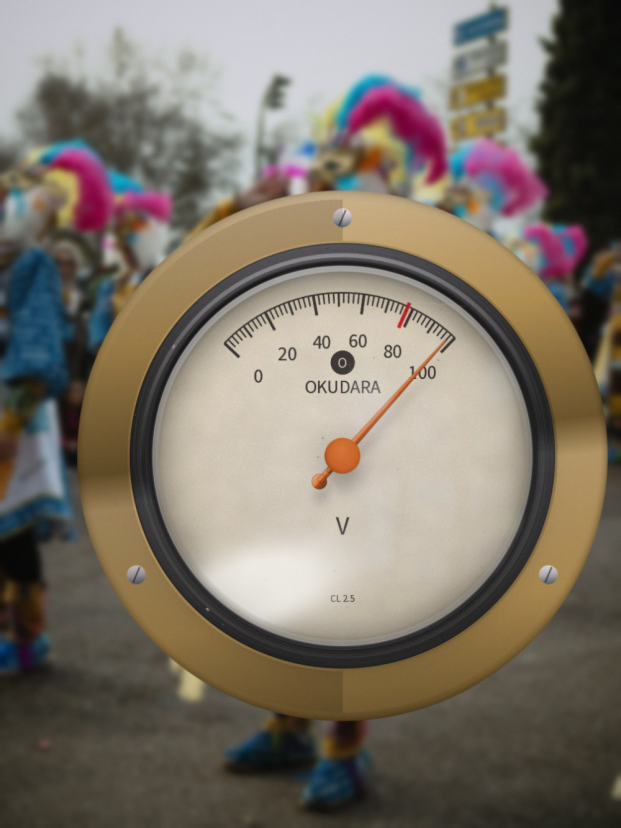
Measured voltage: **98** V
